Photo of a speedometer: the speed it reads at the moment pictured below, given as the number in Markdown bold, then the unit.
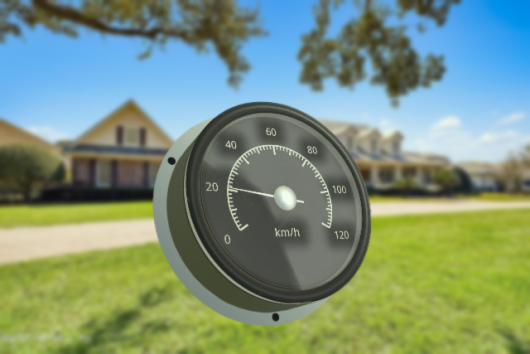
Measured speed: **20** km/h
